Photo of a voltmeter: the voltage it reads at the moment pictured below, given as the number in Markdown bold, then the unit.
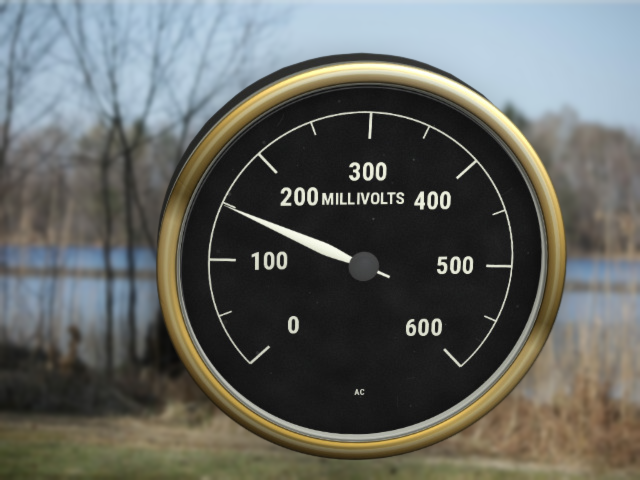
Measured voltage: **150** mV
